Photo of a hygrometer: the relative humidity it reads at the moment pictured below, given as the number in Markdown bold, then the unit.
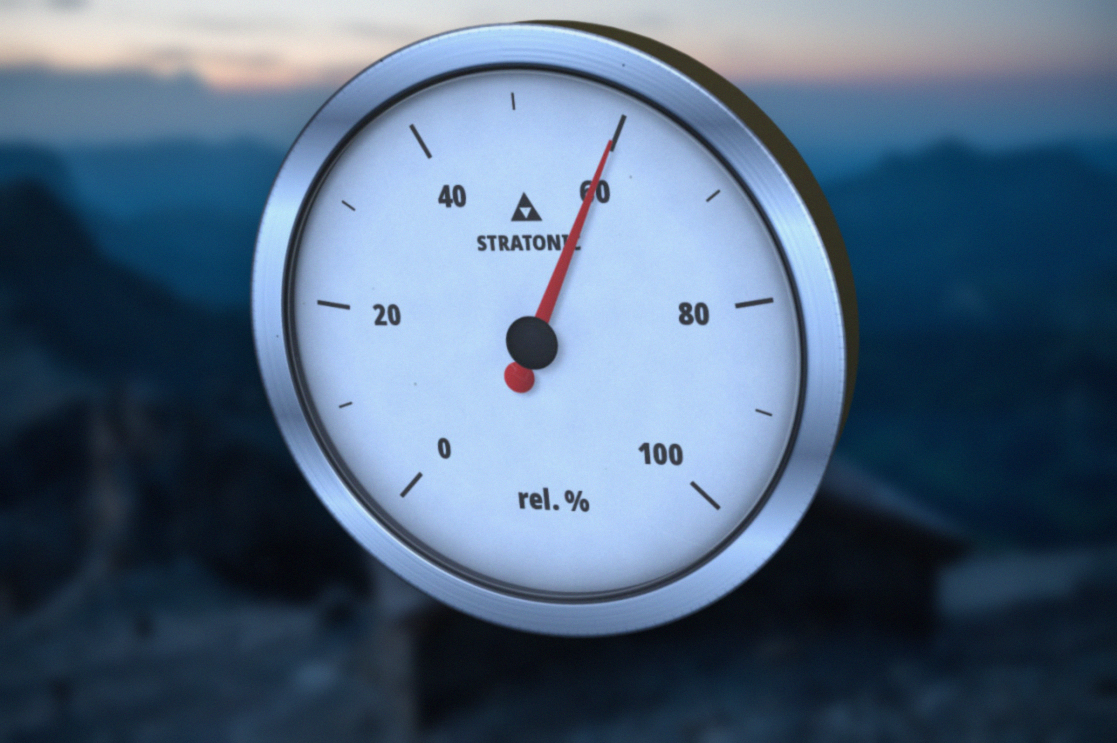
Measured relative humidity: **60** %
